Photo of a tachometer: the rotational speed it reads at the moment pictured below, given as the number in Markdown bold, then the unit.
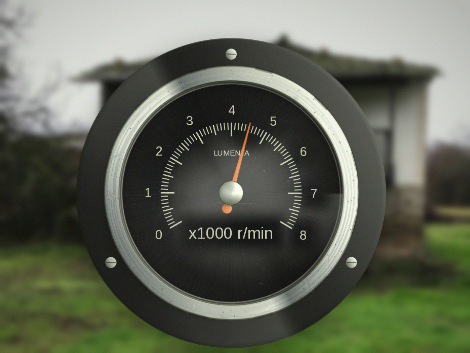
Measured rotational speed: **4500** rpm
